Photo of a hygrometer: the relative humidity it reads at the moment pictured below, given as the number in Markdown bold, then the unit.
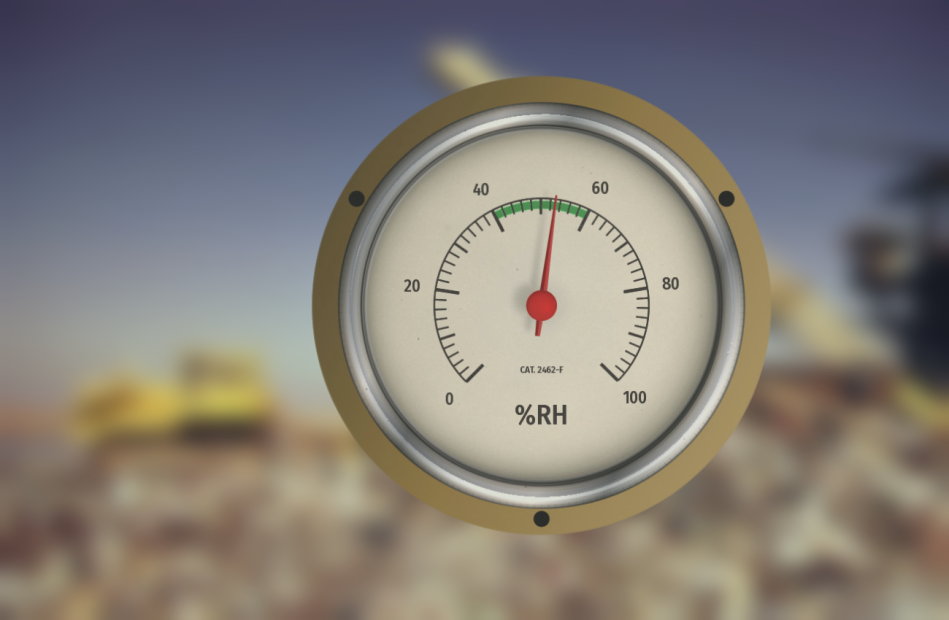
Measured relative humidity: **53** %
